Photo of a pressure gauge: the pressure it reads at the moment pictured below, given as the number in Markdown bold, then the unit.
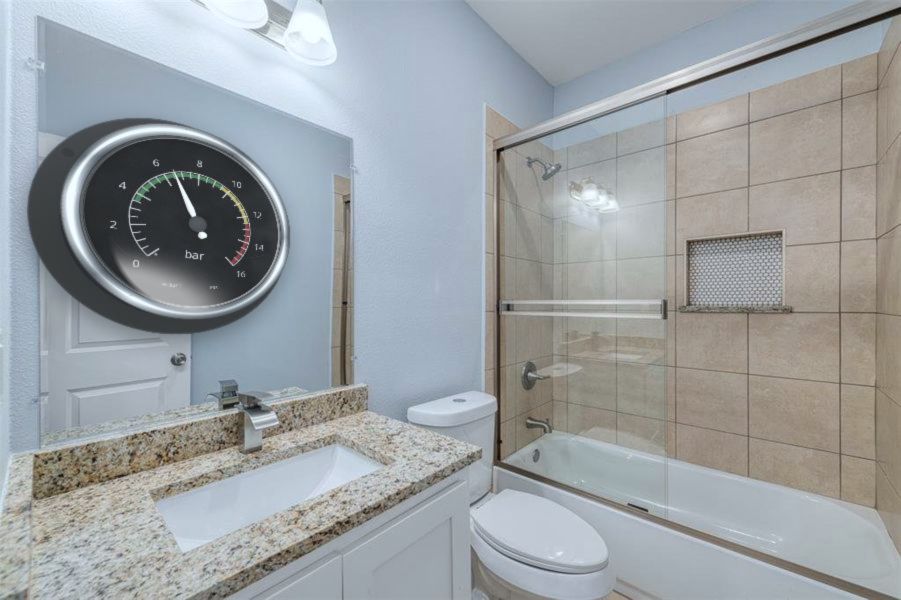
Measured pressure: **6.5** bar
